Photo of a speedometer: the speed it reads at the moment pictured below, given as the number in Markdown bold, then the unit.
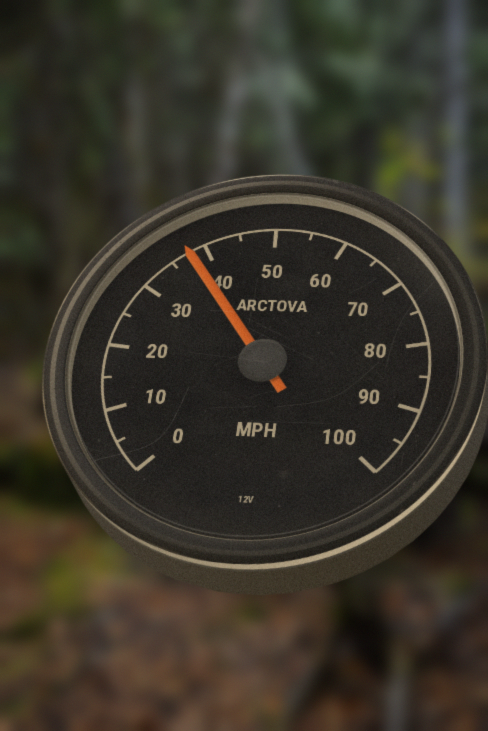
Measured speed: **37.5** mph
